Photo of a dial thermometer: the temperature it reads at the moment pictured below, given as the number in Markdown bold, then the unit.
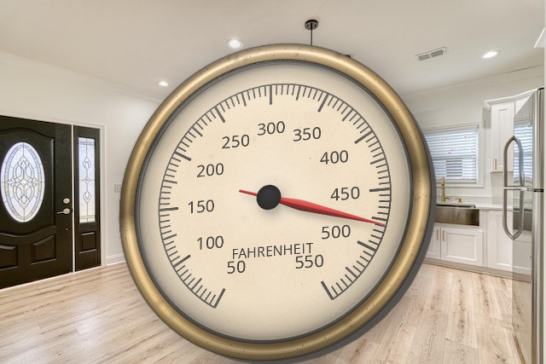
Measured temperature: **480** °F
